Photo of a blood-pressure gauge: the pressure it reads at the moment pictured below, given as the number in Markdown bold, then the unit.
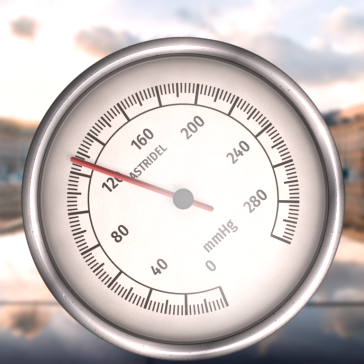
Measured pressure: **126** mmHg
